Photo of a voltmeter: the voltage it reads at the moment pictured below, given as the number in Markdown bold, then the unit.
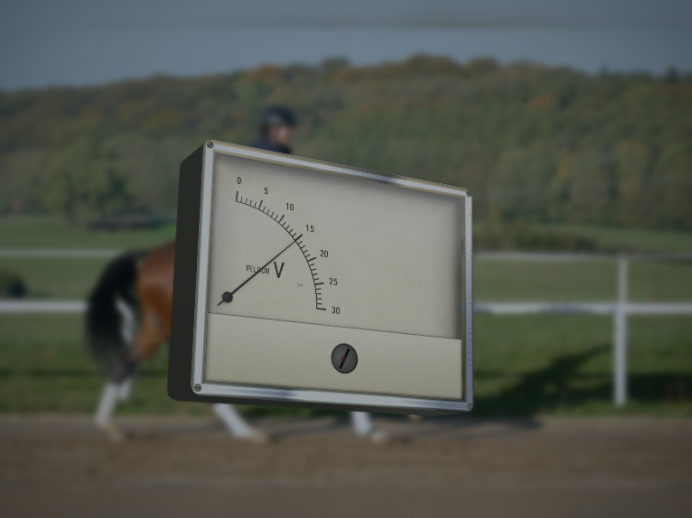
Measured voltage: **15** V
